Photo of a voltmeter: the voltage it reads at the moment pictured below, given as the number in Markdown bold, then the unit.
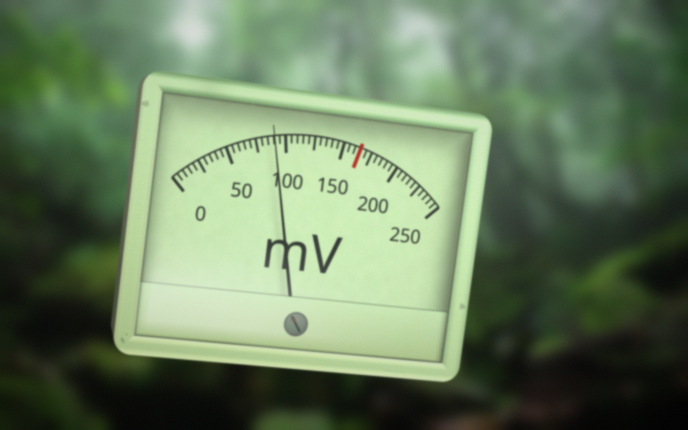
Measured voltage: **90** mV
